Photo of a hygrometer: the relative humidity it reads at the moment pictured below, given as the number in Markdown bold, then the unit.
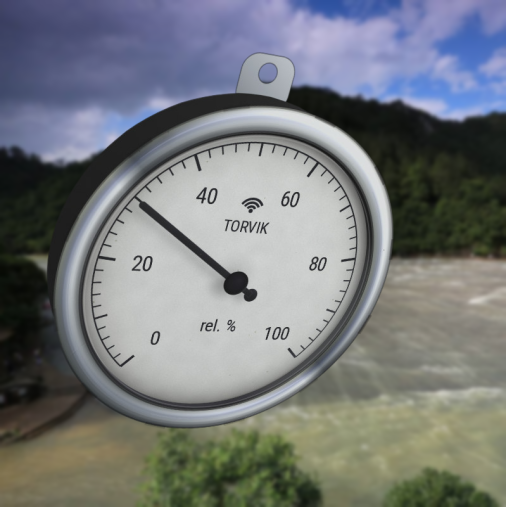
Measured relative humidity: **30** %
